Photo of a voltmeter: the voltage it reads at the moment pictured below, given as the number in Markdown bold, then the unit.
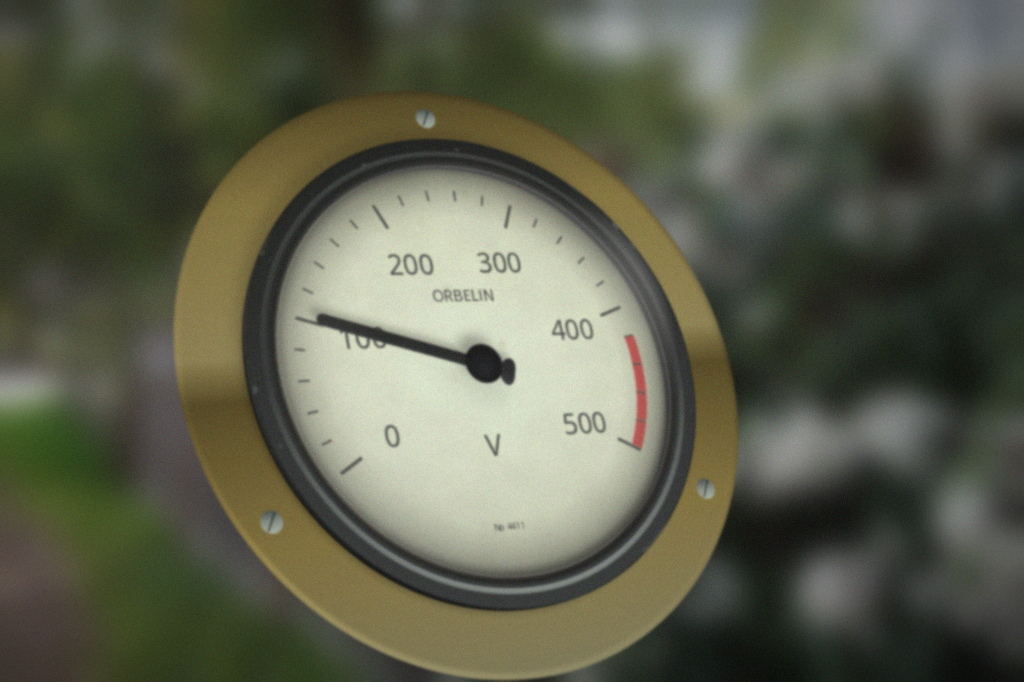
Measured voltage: **100** V
